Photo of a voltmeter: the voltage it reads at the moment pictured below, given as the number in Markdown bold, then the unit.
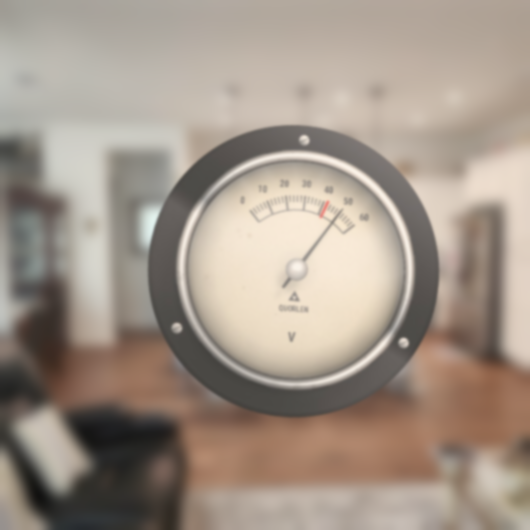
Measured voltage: **50** V
